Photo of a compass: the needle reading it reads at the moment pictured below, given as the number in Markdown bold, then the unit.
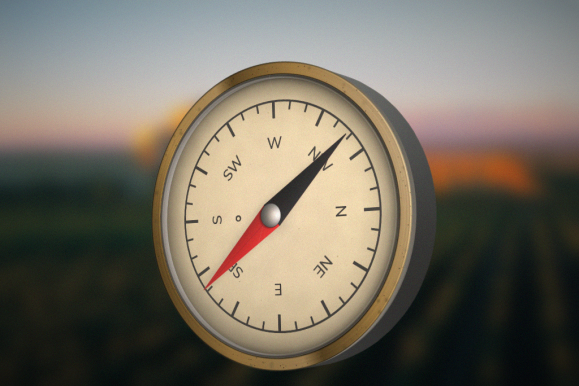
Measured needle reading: **140** °
